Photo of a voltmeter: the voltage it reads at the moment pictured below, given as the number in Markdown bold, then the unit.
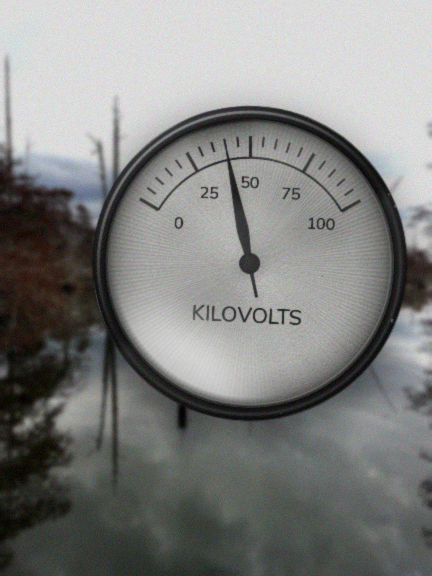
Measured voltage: **40** kV
